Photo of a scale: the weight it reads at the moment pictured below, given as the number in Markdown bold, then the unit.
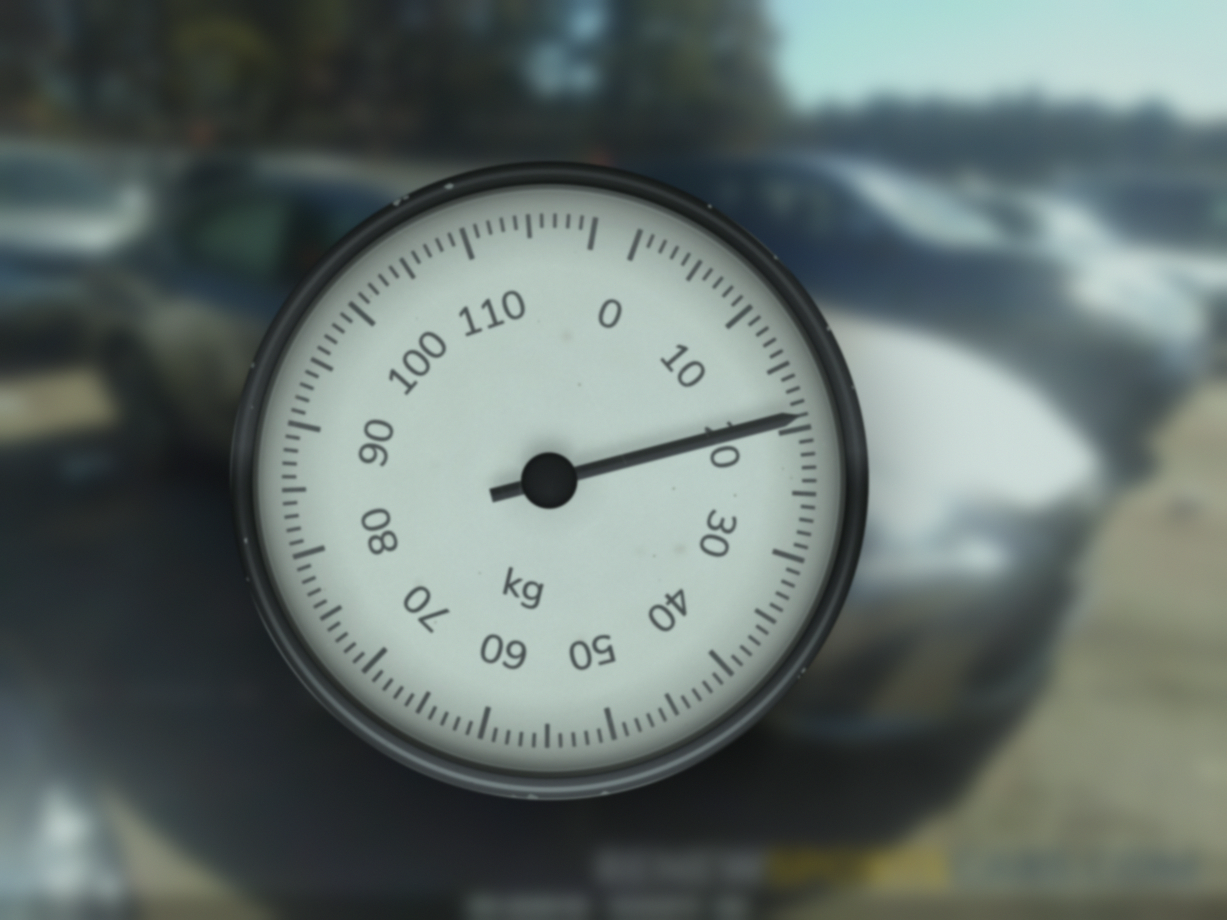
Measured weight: **19** kg
